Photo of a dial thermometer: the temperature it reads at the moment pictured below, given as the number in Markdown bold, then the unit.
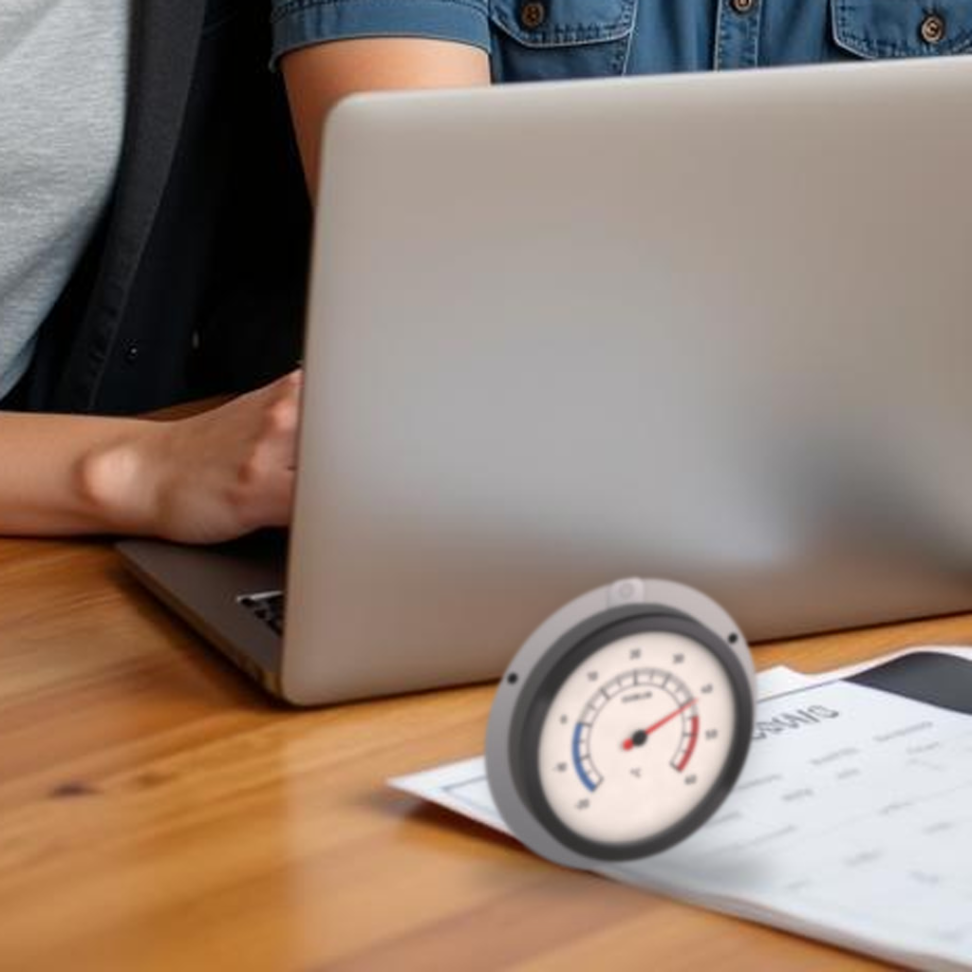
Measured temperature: **40** °C
